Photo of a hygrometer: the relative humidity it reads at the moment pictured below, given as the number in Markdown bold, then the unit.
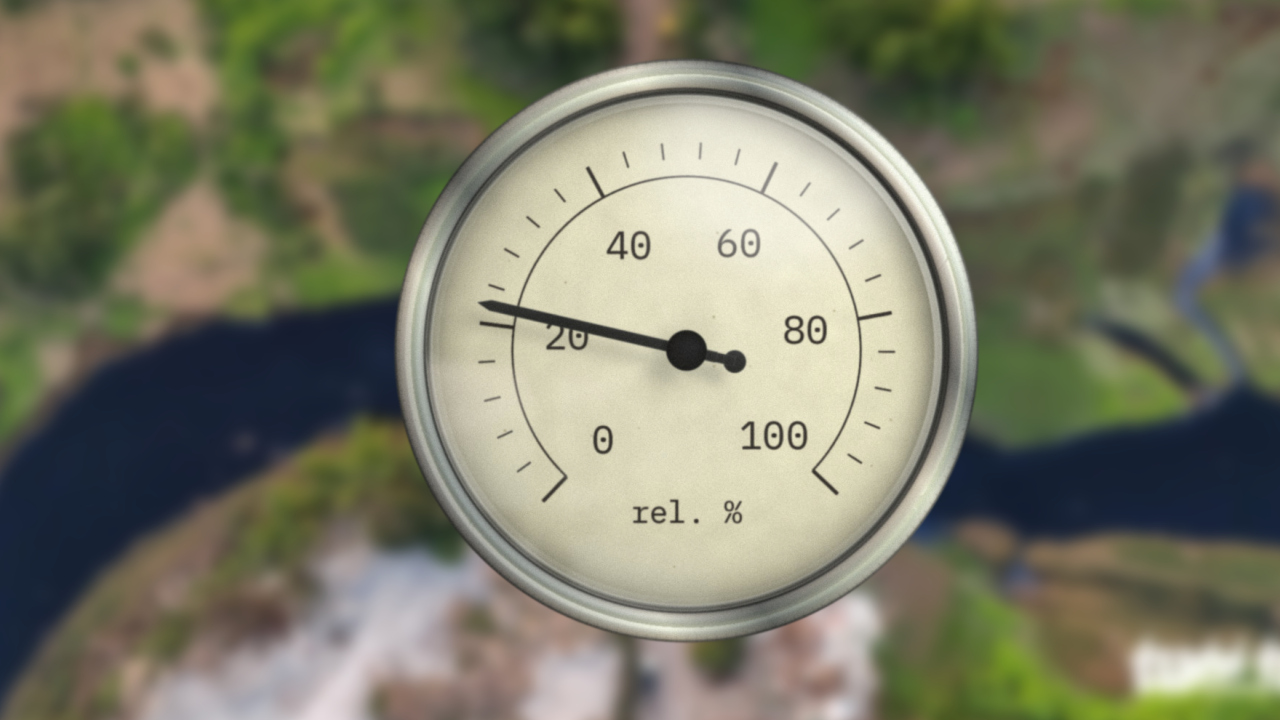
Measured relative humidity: **22** %
